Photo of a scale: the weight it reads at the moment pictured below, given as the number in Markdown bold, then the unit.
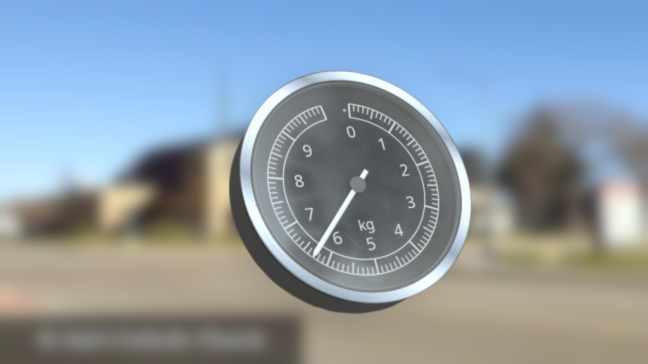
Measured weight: **6.3** kg
